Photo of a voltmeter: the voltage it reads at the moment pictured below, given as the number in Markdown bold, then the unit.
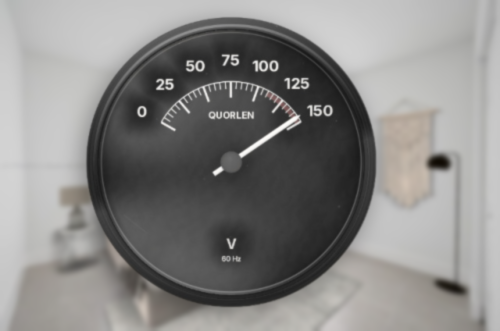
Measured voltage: **145** V
